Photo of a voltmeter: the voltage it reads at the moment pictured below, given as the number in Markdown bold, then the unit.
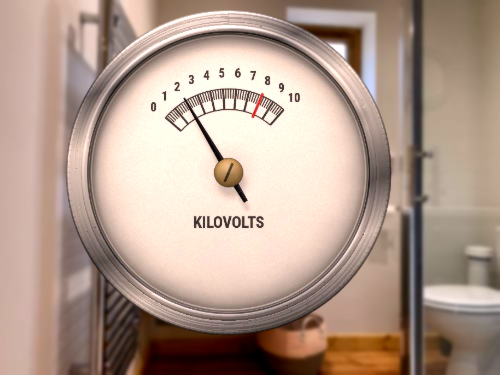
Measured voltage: **2** kV
